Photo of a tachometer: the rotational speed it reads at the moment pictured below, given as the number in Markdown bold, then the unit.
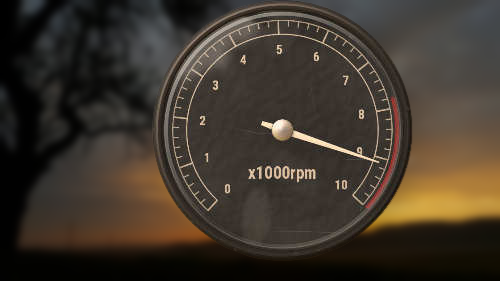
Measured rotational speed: **9100** rpm
